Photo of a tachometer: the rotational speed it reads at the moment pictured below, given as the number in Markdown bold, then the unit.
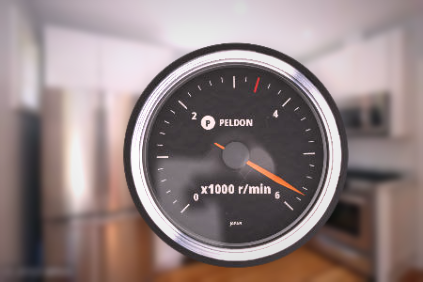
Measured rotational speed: **5700** rpm
